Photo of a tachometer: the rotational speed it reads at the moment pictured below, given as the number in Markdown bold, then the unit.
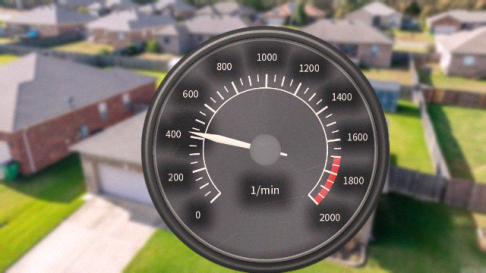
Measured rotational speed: **425** rpm
